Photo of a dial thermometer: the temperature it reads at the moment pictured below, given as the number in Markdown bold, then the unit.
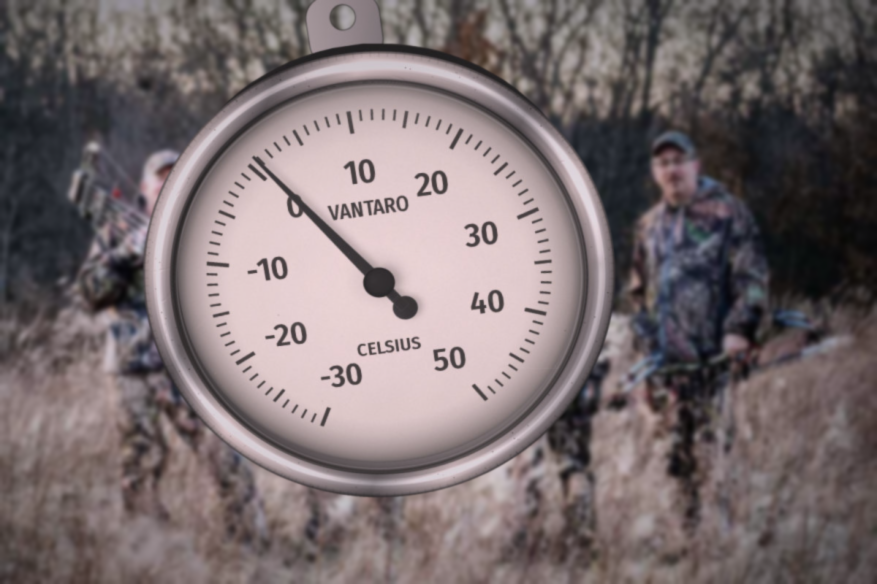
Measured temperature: **1** °C
